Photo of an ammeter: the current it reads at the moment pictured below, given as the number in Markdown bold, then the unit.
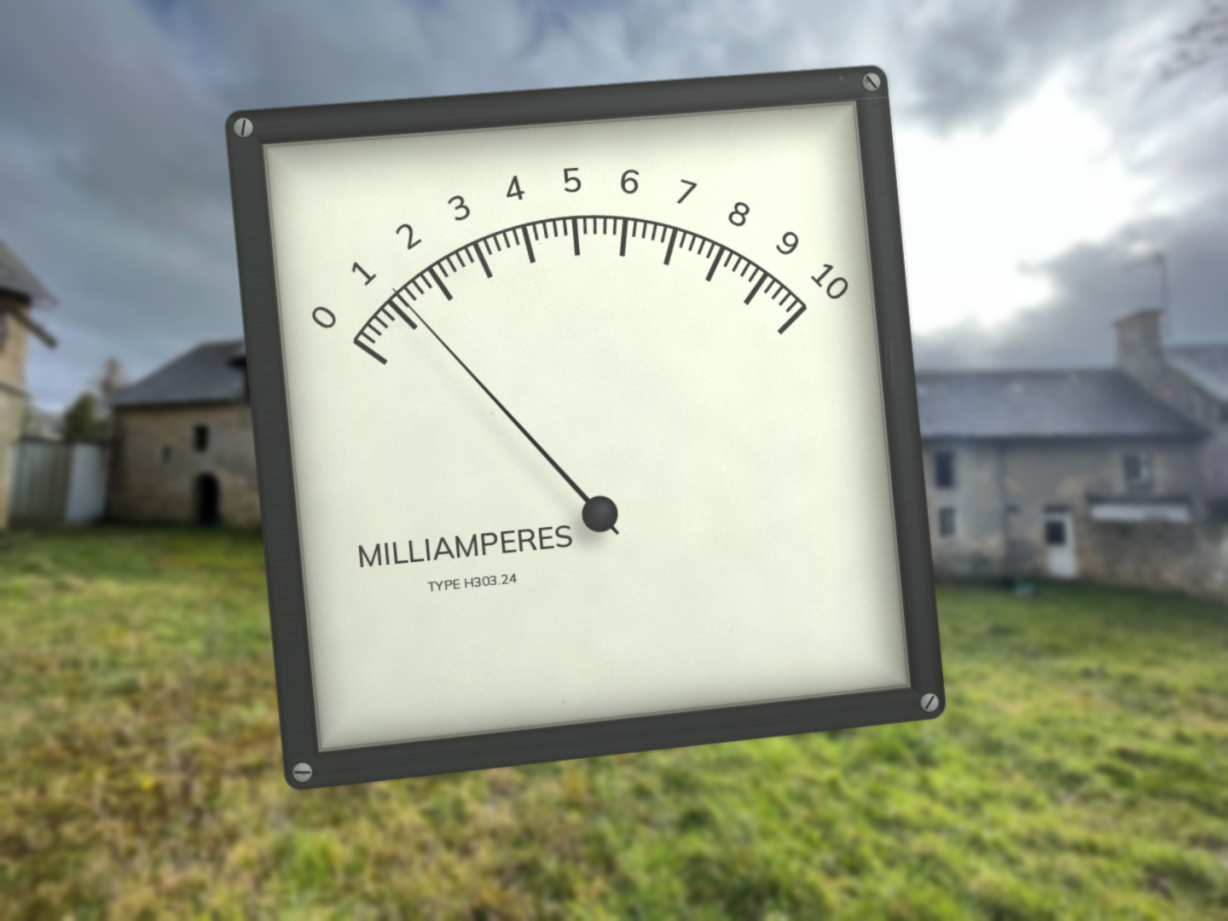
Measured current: **1.2** mA
